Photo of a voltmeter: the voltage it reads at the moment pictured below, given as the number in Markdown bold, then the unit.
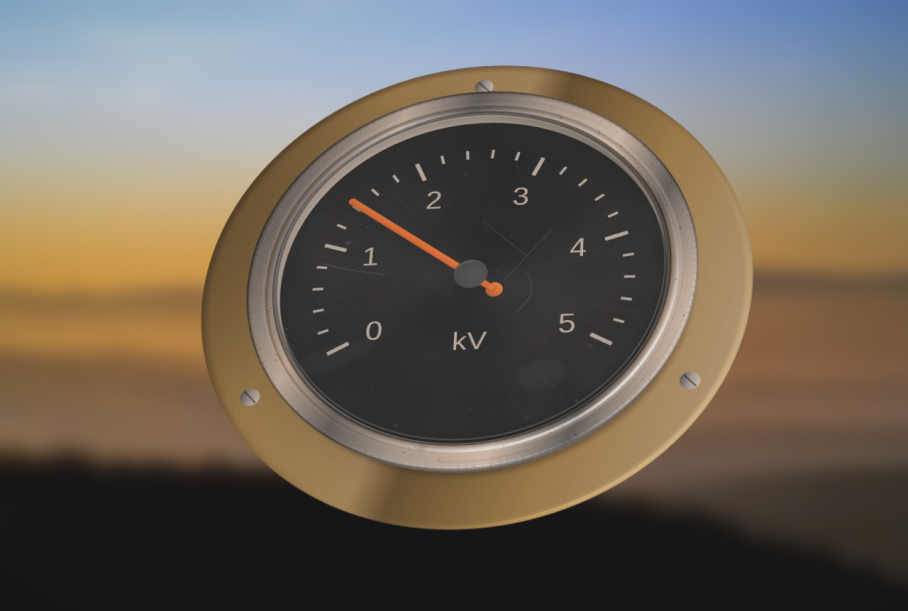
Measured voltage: **1.4** kV
